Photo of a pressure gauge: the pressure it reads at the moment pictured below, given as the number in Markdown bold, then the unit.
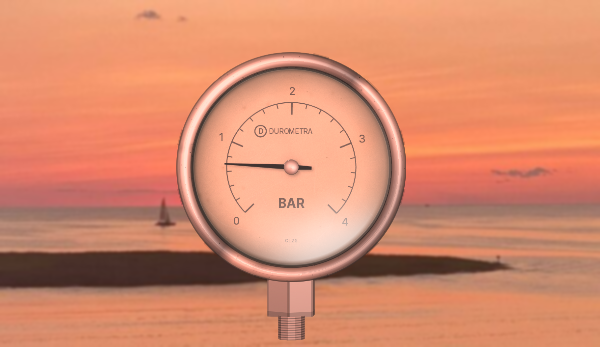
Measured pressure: **0.7** bar
